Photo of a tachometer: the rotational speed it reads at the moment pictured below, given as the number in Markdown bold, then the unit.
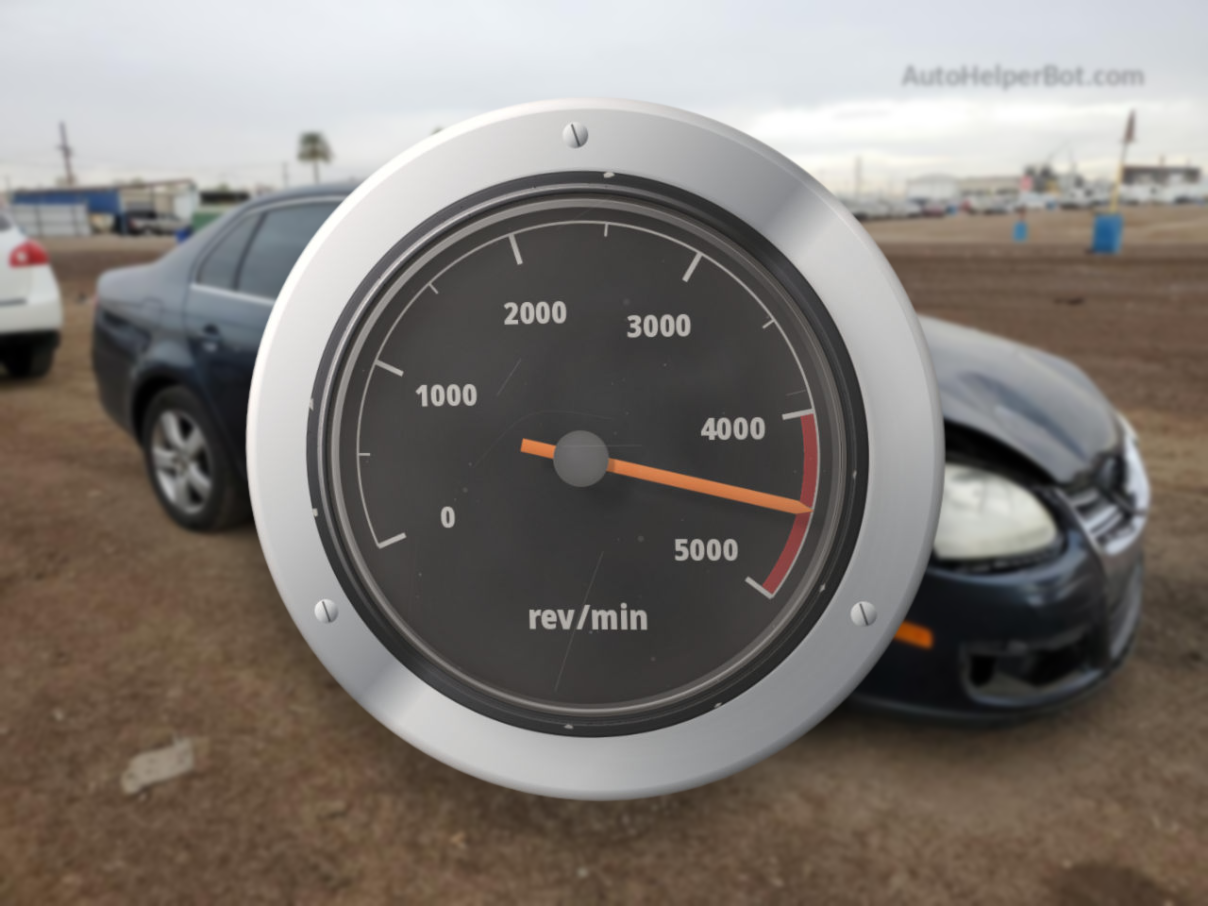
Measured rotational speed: **4500** rpm
